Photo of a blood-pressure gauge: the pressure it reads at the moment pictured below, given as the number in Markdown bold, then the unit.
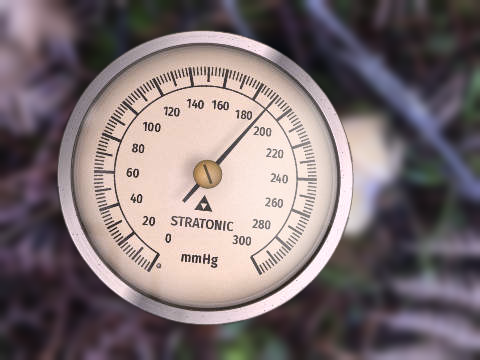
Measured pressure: **190** mmHg
